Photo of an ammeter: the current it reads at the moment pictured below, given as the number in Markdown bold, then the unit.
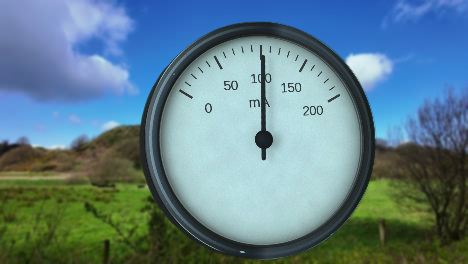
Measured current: **100** mA
